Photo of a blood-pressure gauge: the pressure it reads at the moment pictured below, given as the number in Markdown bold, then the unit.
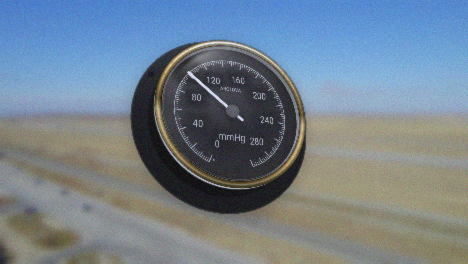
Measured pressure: **100** mmHg
